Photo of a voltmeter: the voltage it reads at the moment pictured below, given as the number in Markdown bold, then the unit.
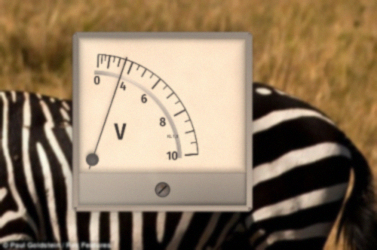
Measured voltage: **3.5** V
